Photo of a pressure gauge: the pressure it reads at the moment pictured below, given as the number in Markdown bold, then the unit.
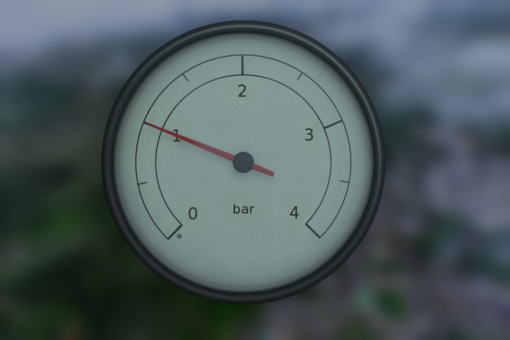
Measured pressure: **1** bar
